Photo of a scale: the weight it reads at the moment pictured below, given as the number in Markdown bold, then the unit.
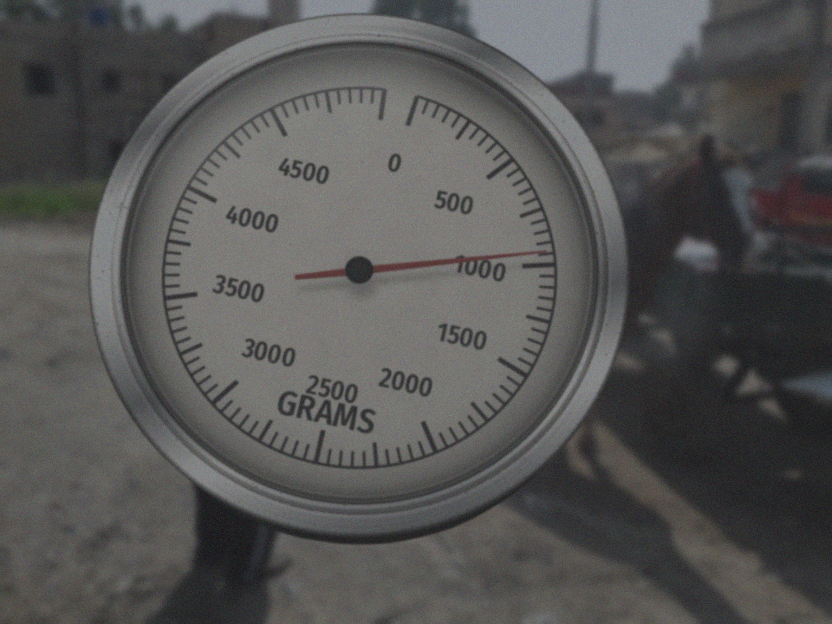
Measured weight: **950** g
